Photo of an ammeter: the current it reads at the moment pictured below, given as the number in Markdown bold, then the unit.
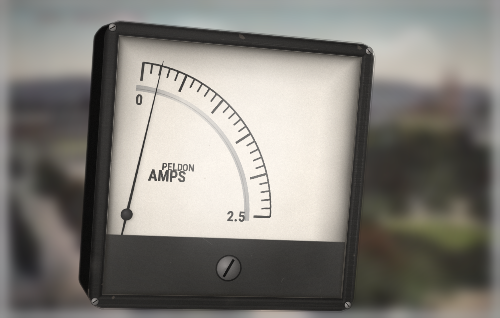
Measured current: **0.2** A
